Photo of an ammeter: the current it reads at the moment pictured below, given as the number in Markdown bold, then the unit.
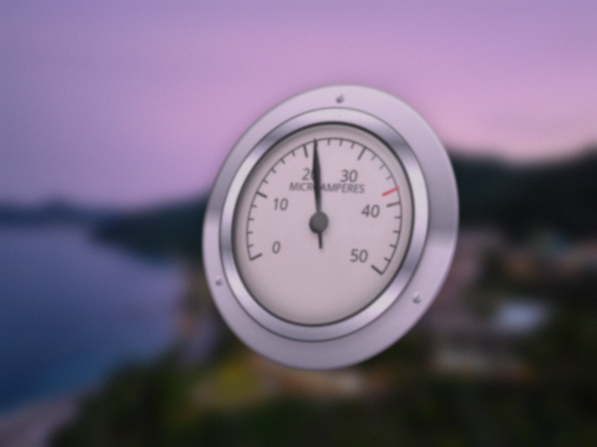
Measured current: **22** µA
